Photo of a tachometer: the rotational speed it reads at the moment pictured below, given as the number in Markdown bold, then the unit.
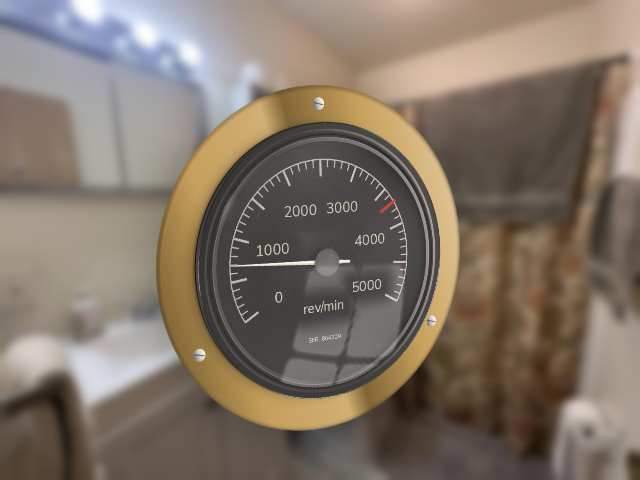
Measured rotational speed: **700** rpm
